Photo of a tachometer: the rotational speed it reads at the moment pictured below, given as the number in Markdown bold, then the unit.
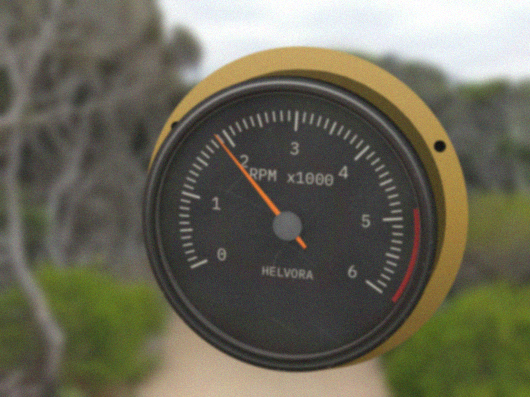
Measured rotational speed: **1900** rpm
